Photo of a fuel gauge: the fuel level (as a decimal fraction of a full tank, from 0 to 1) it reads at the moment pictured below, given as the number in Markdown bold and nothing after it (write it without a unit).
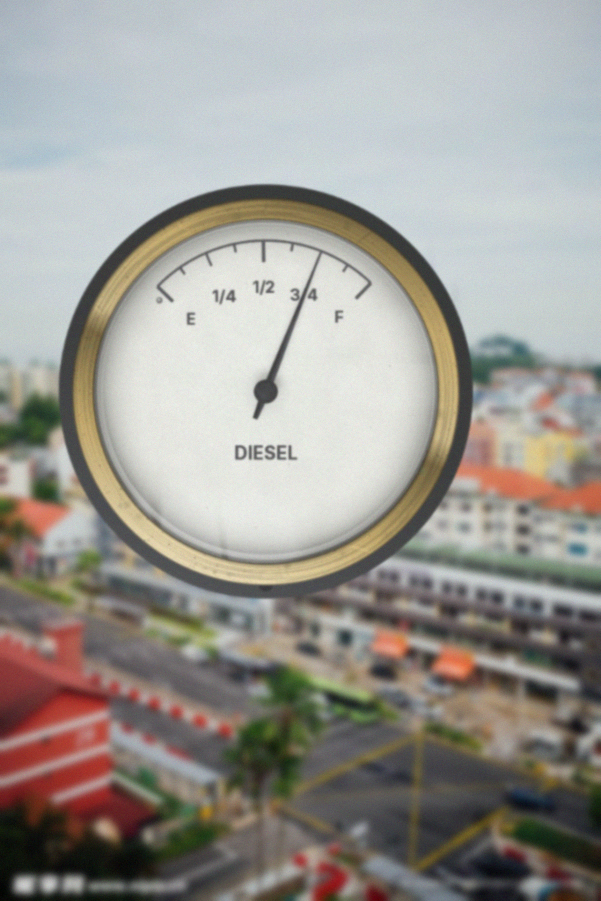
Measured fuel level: **0.75**
